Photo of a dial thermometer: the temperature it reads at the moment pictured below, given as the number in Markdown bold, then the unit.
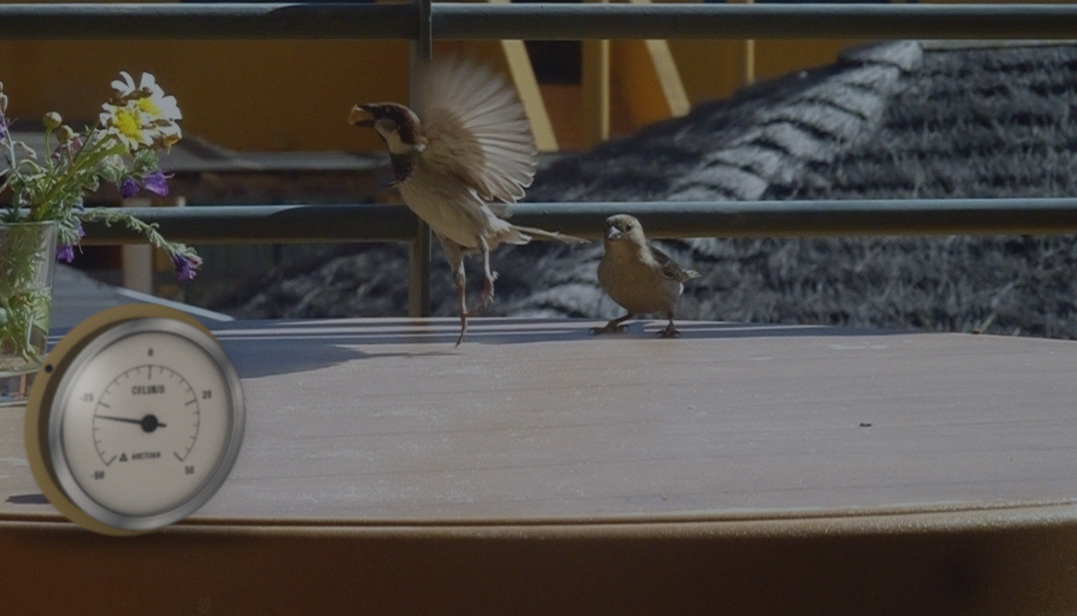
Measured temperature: **-30** °C
